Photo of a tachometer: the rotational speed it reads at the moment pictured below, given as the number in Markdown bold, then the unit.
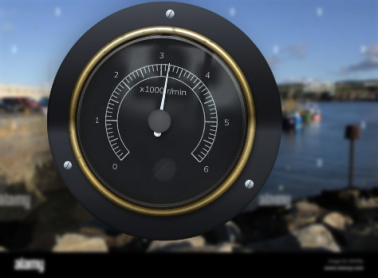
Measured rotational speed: **3200** rpm
